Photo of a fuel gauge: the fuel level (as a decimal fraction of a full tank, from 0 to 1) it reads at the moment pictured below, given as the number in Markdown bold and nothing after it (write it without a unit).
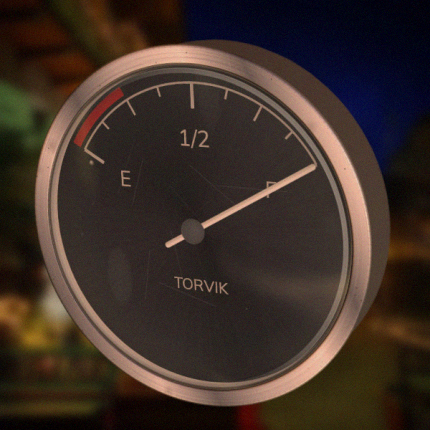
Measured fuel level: **1**
